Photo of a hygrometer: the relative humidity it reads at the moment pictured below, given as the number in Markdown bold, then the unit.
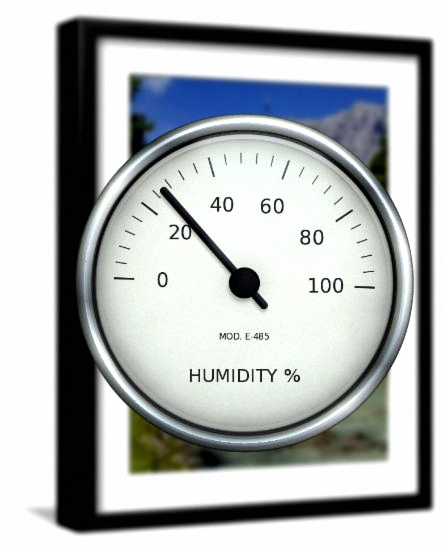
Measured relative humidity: **26** %
